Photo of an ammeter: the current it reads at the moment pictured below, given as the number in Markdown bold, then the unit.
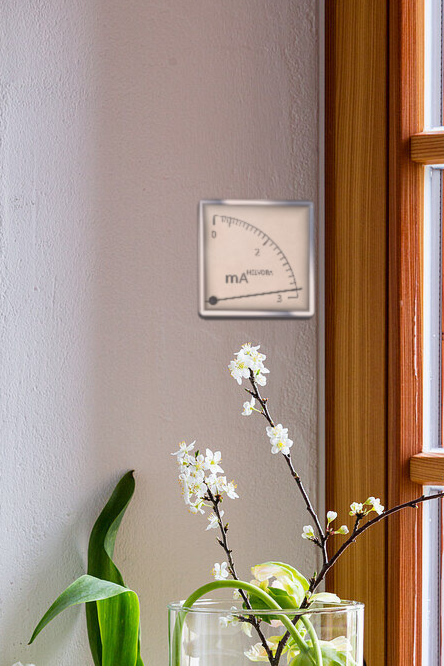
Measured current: **2.9** mA
